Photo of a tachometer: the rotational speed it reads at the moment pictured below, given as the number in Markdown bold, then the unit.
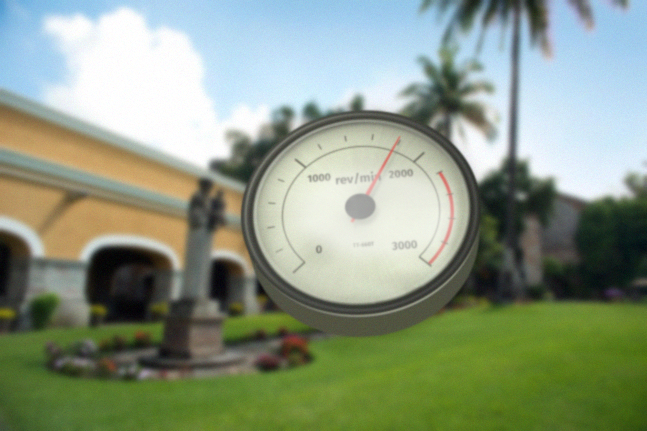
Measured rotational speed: **1800** rpm
